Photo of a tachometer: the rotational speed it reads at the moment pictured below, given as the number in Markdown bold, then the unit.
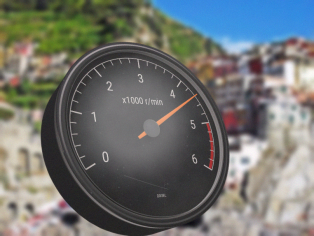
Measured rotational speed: **4400** rpm
